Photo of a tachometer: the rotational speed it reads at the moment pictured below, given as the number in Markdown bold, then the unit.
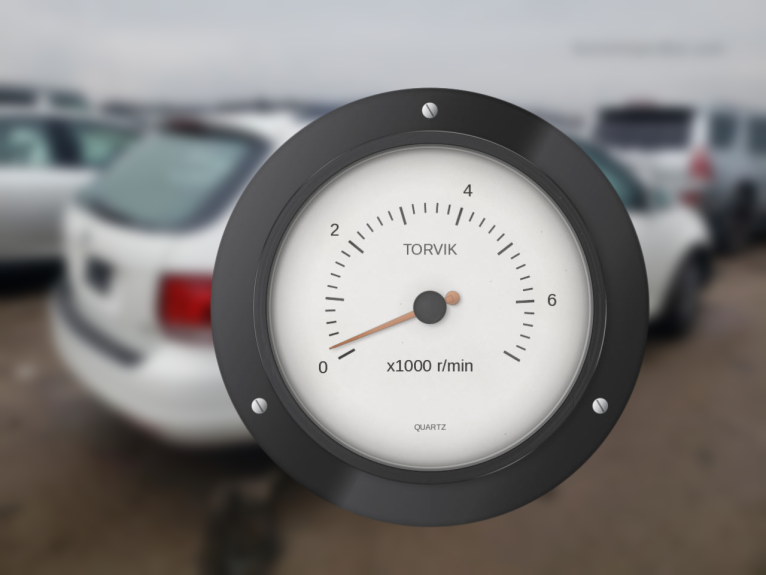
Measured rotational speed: **200** rpm
